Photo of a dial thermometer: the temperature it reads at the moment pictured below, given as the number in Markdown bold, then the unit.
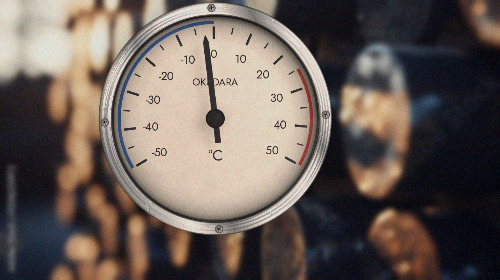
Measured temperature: **-2.5** °C
